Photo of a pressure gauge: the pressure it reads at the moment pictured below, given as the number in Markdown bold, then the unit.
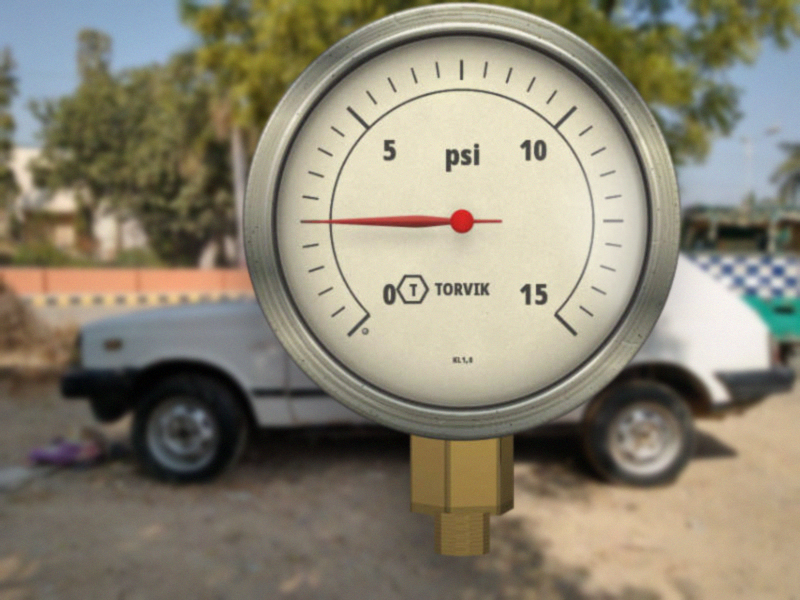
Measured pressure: **2.5** psi
